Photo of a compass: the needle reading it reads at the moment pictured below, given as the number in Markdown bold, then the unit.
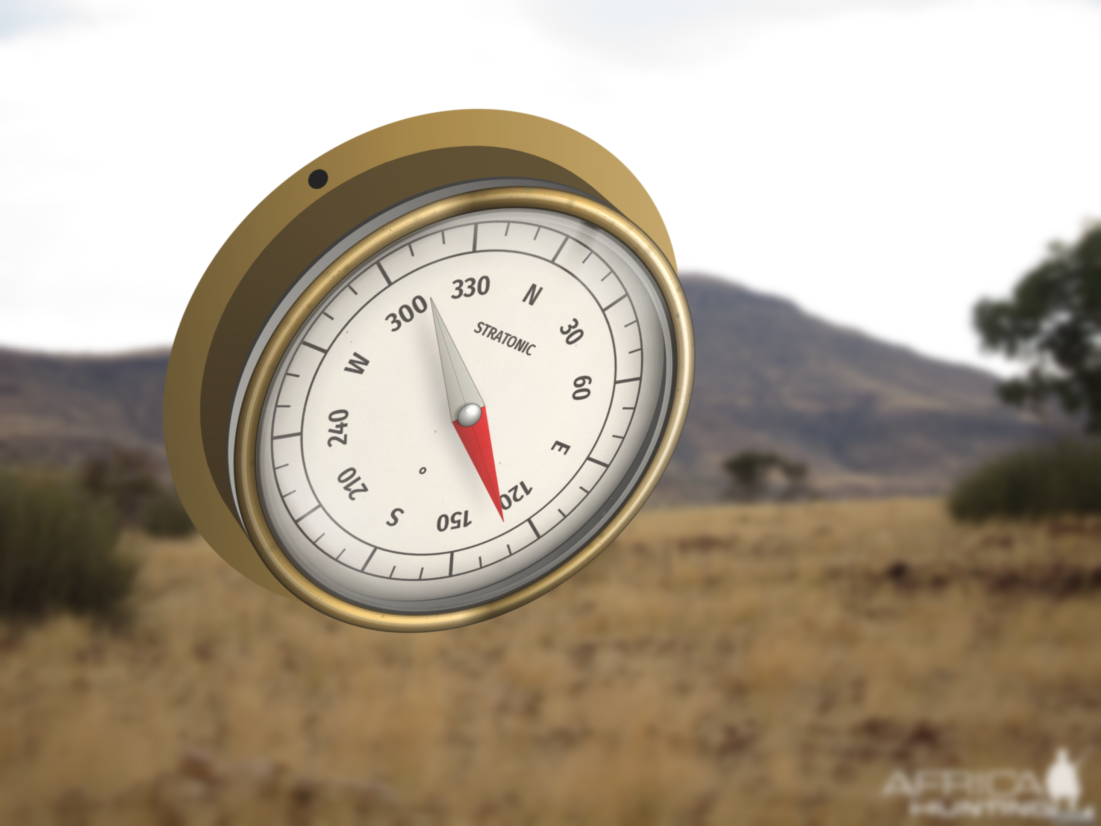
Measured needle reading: **130** °
